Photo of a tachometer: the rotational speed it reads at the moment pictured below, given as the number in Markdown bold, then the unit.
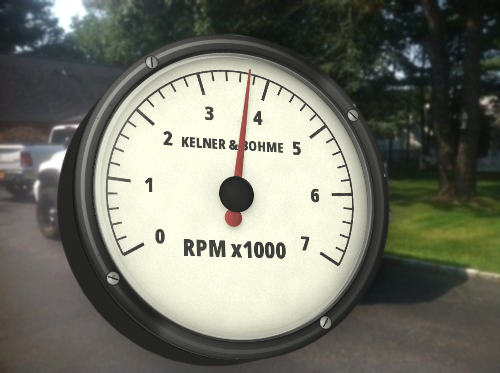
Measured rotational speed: **3700** rpm
